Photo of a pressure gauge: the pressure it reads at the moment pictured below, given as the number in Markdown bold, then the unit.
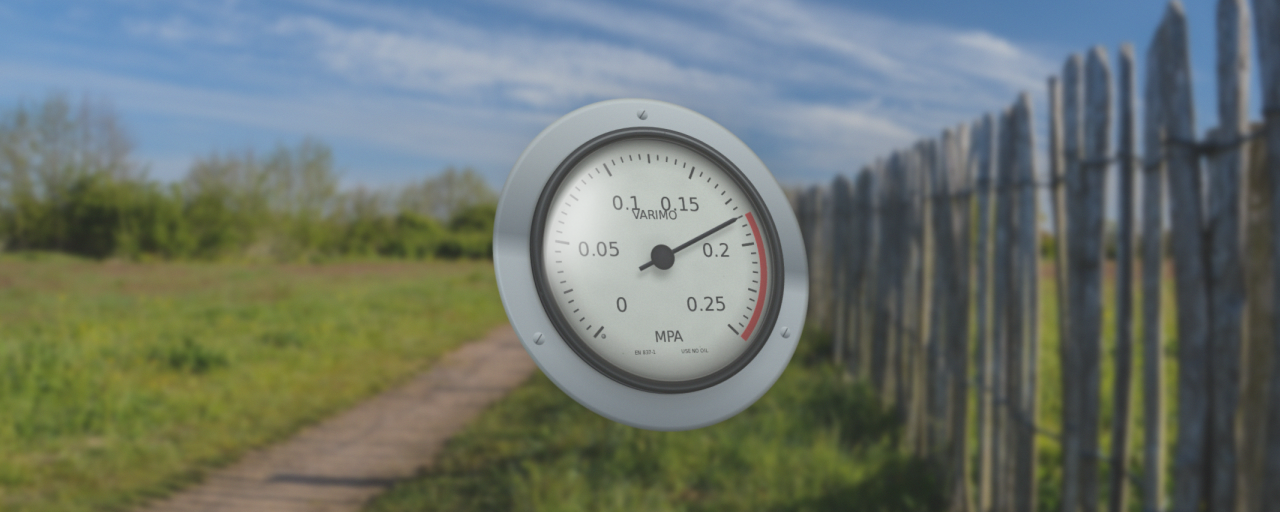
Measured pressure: **0.185** MPa
